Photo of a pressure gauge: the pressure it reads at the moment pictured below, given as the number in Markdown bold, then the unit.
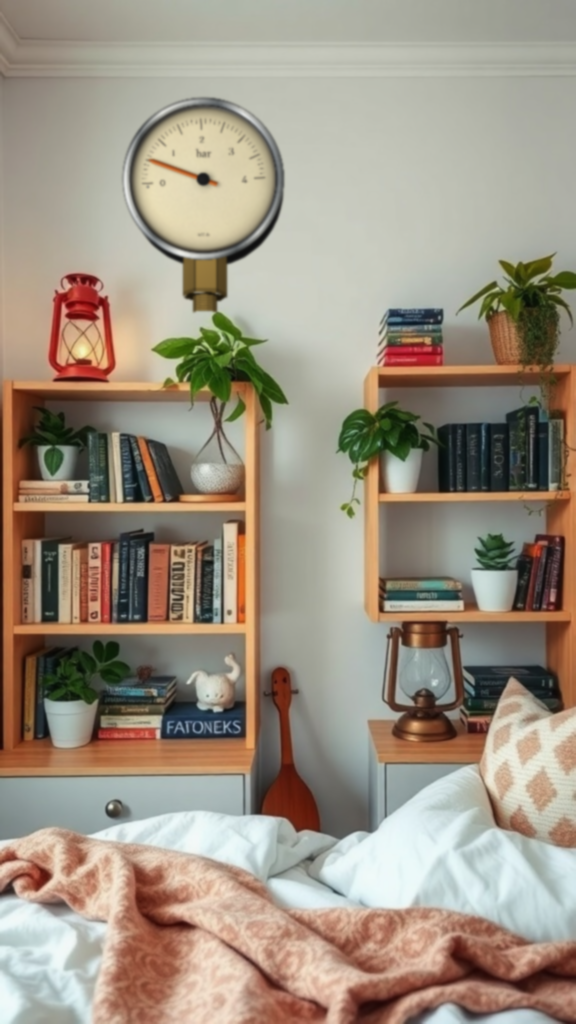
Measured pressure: **0.5** bar
